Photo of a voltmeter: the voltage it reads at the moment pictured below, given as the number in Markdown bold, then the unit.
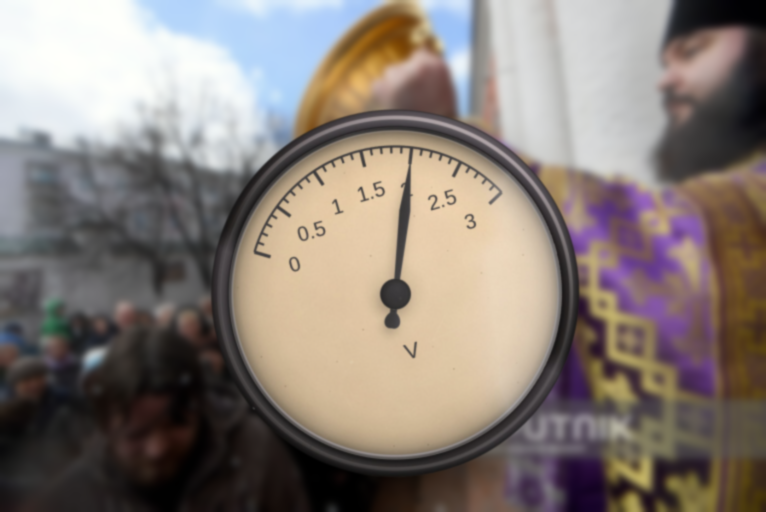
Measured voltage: **2** V
